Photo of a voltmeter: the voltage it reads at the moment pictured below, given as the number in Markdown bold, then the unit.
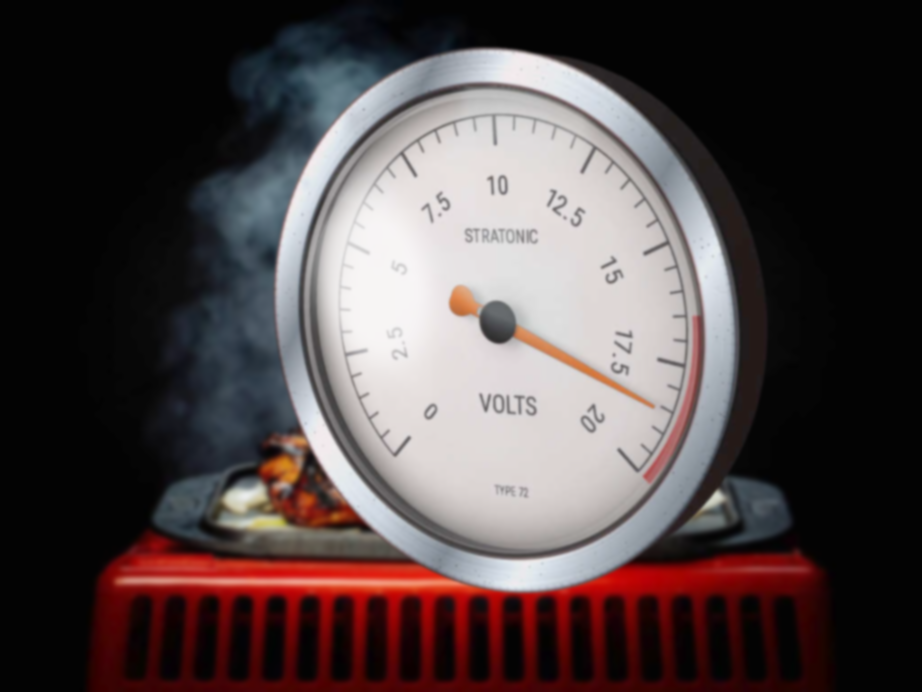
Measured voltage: **18.5** V
